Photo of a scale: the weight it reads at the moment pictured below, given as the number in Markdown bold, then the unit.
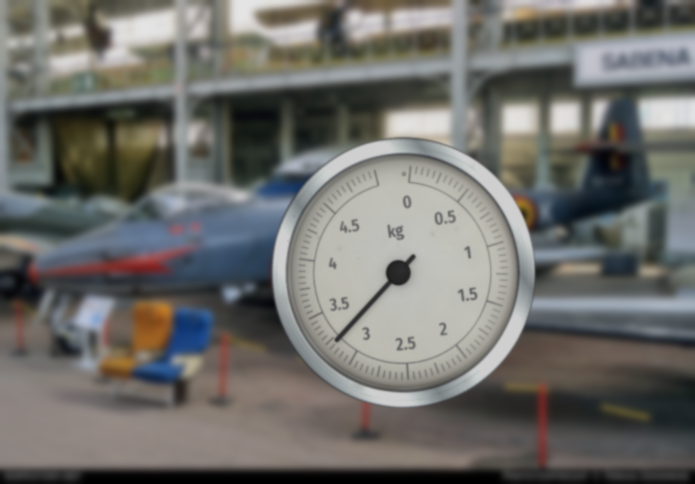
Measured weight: **3.2** kg
